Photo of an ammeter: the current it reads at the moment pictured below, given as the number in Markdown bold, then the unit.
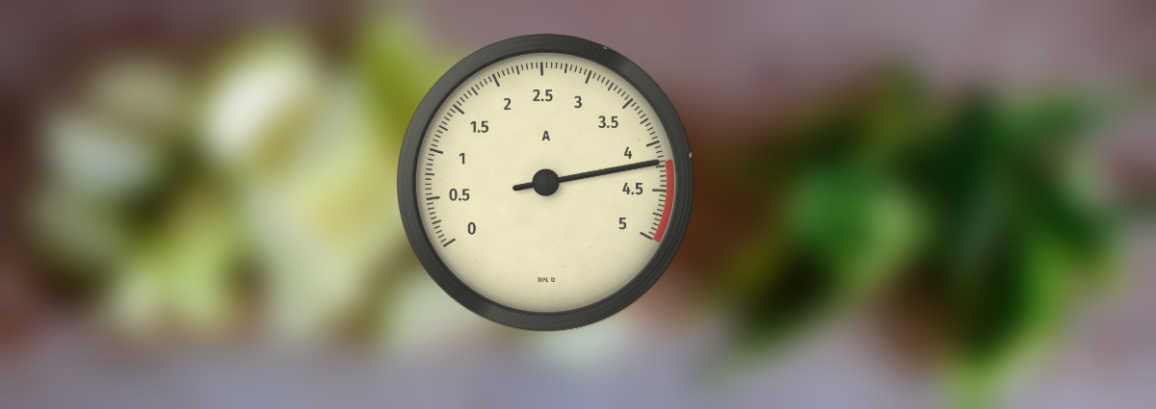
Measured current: **4.2** A
